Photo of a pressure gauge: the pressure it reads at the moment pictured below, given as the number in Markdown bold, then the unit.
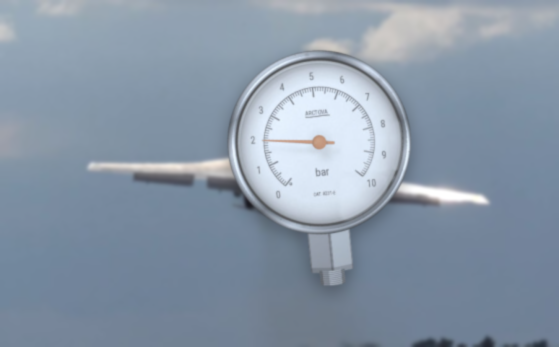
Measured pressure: **2** bar
